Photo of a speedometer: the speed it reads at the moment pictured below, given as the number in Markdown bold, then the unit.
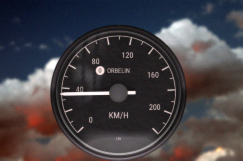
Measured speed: **35** km/h
